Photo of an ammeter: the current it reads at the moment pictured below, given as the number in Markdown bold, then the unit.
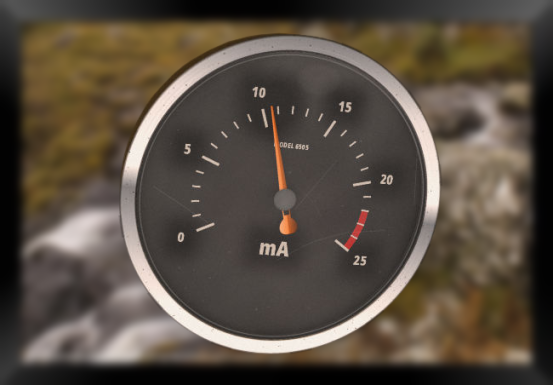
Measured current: **10.5** mA
